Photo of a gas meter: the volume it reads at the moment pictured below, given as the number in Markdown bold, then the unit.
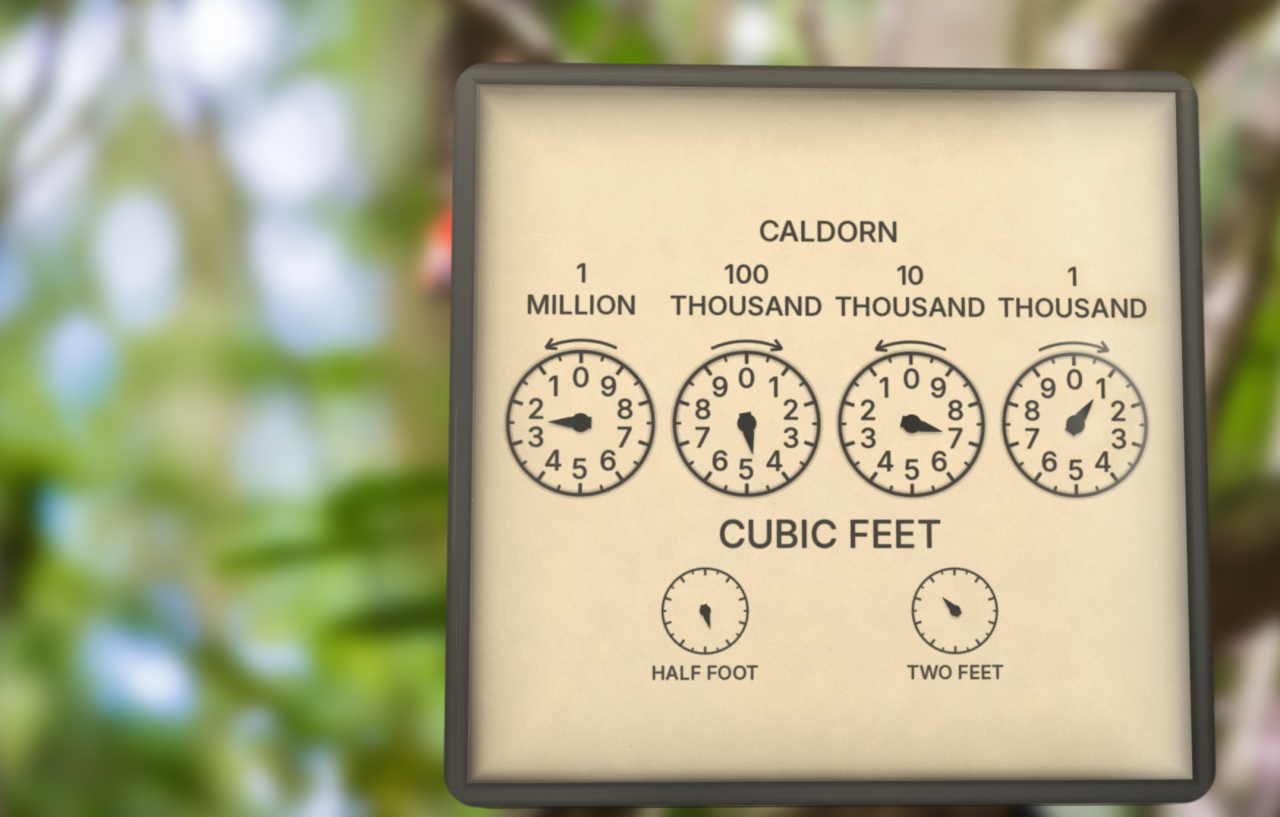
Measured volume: **247100** ft³
